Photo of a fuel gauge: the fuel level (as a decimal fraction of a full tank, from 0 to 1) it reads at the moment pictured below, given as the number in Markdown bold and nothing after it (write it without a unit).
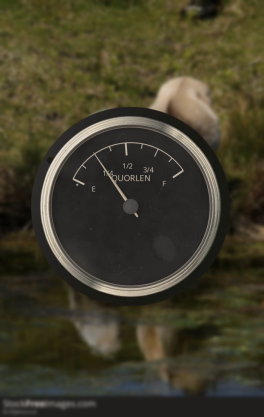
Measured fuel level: **0.25**
